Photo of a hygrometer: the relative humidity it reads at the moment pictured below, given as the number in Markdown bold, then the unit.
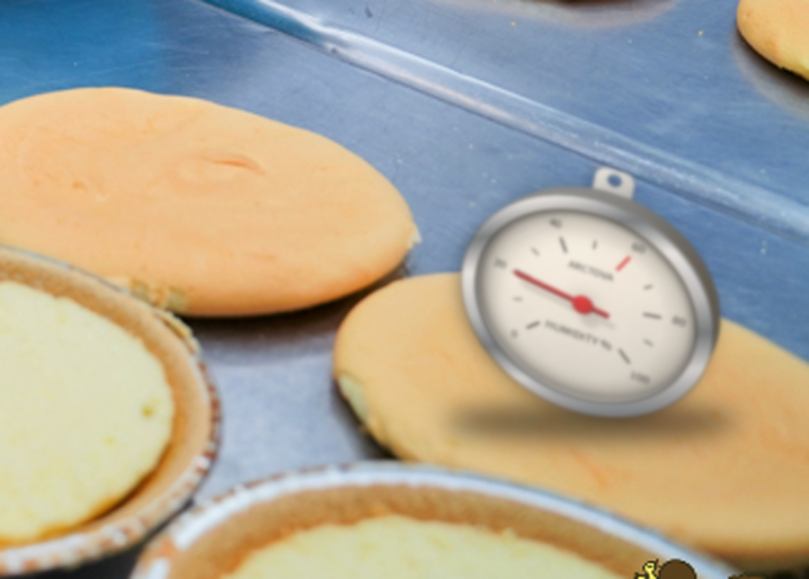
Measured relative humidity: **20** %
